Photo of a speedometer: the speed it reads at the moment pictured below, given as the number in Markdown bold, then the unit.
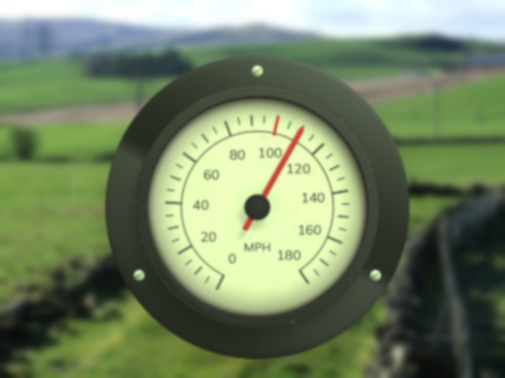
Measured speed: **110** mph
